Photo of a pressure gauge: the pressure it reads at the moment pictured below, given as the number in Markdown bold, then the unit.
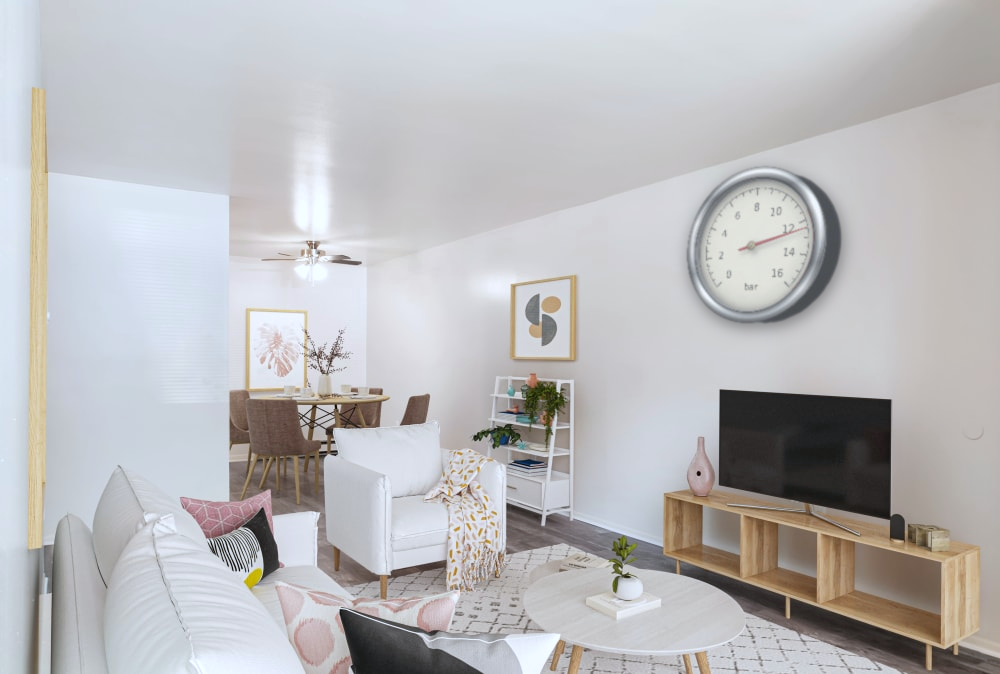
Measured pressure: **12.5** bar
